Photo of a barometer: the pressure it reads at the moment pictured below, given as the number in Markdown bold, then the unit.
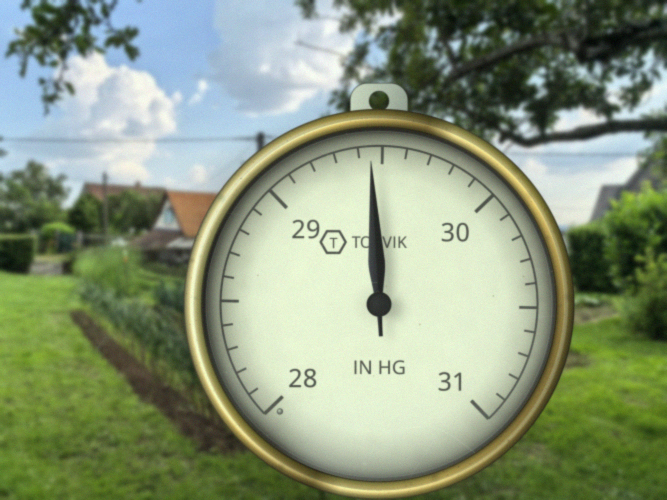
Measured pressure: **29.45** inHg
